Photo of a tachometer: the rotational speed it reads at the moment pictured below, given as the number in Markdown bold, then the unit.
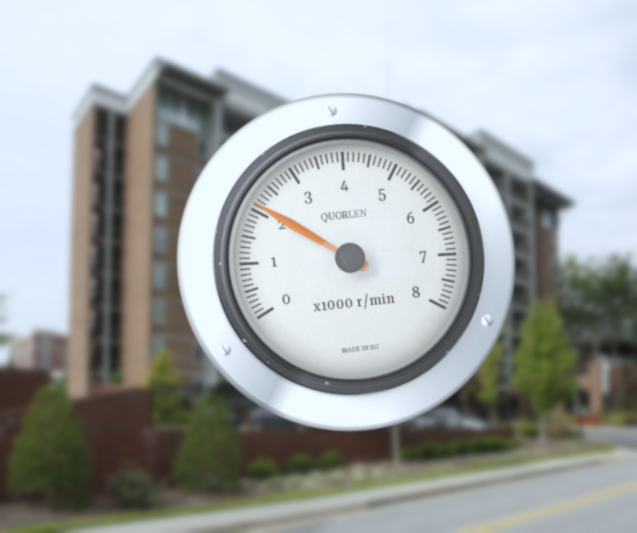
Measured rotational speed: **2100** rpm
